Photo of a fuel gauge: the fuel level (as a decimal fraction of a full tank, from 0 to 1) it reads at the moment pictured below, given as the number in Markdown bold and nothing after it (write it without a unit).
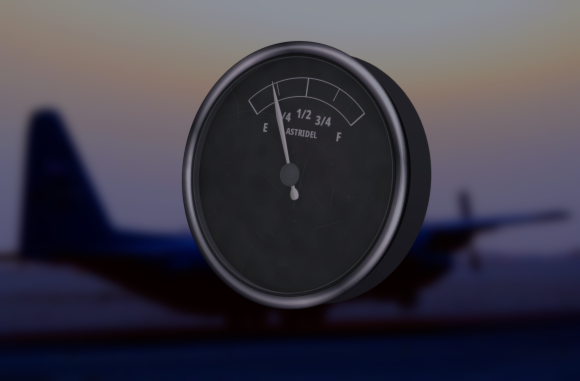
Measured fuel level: **0.25**
